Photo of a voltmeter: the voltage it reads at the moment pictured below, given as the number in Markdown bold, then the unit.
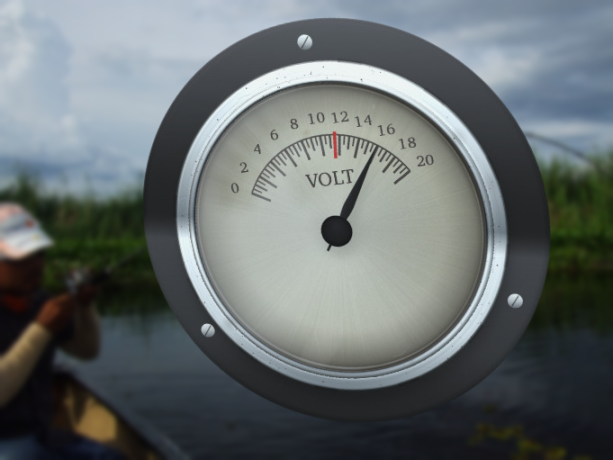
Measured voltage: **16** V
